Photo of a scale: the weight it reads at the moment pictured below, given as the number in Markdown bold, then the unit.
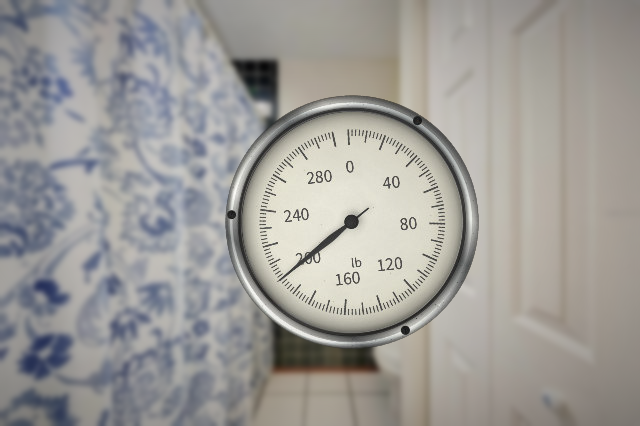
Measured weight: **200** lb
